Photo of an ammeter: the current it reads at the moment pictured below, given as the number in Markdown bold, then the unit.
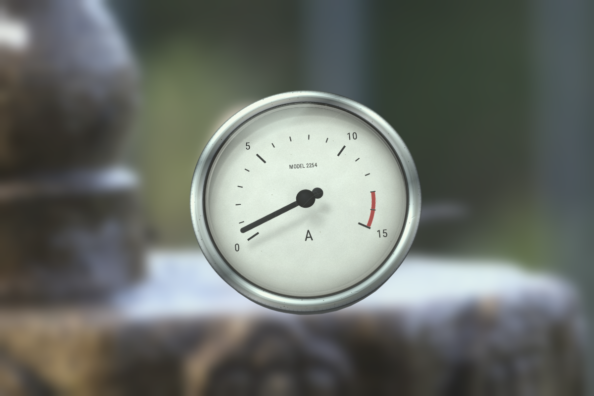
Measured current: **0.5** A
